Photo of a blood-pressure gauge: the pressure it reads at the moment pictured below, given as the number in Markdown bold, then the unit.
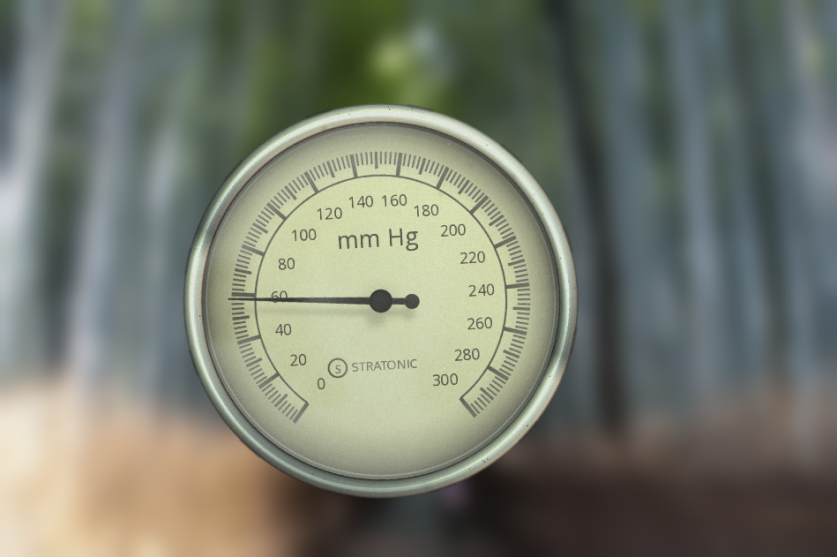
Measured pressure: **58** mmHg
